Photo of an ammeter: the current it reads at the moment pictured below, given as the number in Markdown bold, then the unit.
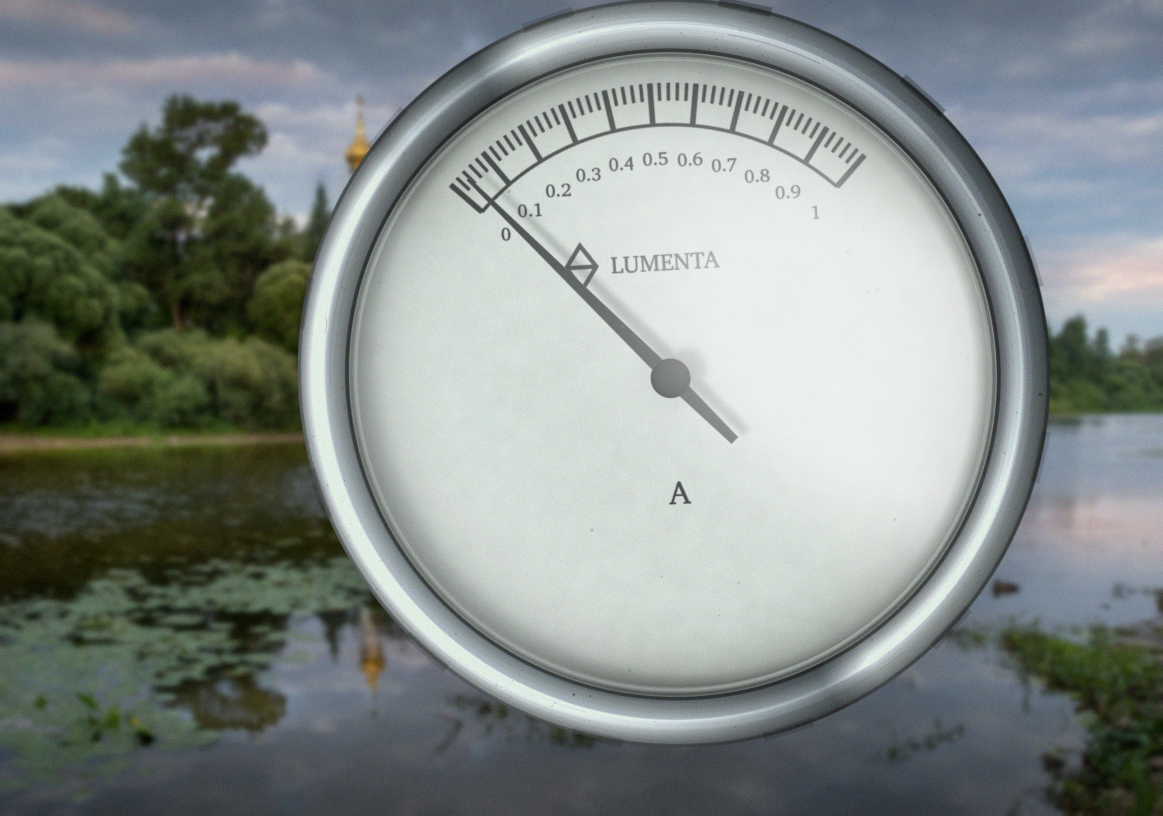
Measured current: **0.04** A
